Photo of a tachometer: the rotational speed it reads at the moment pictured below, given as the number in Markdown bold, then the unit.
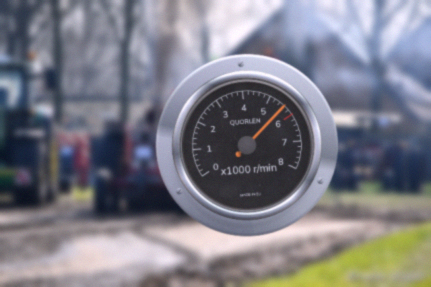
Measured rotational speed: **5600** rpm
